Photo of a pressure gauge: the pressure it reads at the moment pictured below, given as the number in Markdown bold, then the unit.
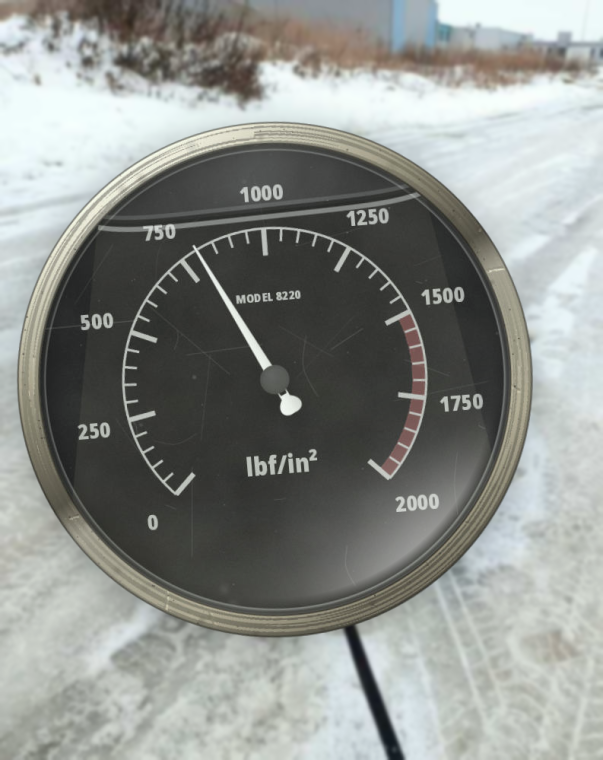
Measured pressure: **800** psi
